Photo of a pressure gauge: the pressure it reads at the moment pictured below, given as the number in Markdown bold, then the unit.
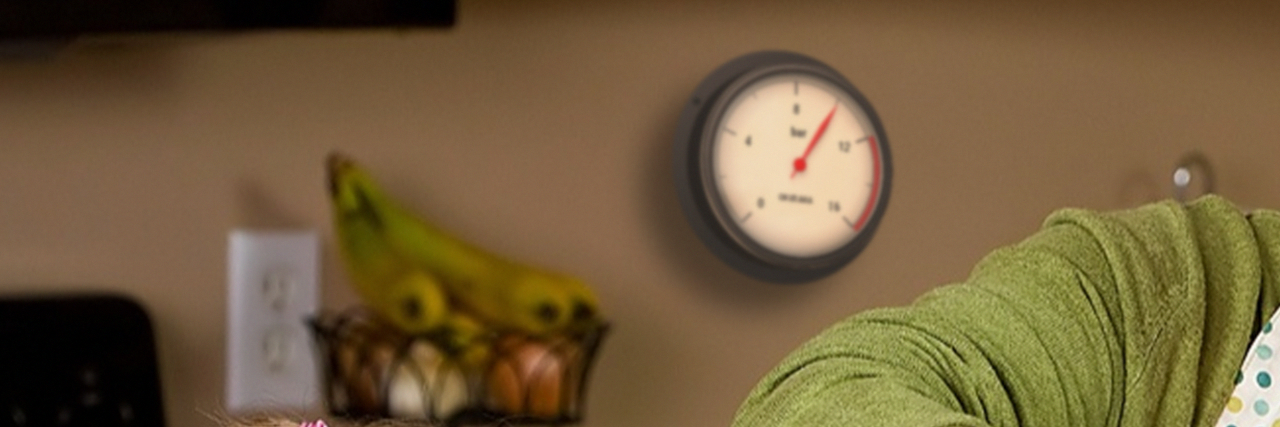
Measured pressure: **10** bar
